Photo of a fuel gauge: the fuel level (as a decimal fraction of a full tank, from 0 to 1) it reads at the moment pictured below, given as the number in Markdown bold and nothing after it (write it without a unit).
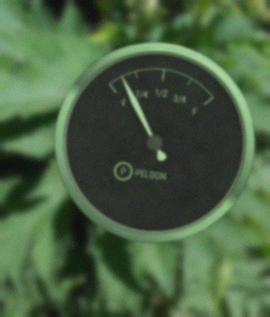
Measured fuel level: **0.125**
